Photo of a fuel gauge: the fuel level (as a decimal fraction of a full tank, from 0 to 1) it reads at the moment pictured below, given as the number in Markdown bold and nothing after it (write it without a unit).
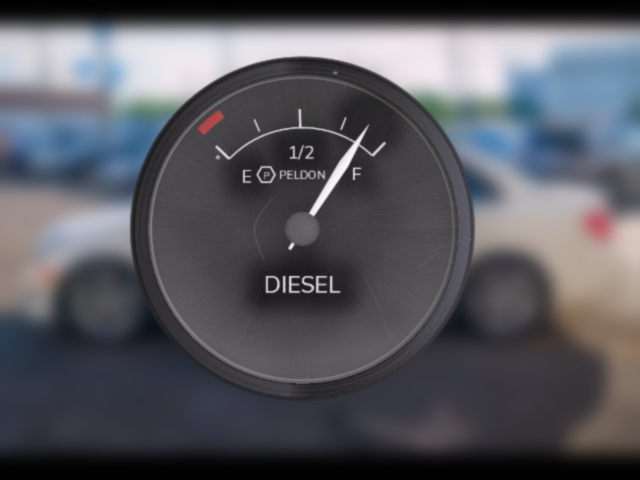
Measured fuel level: **0.875**
